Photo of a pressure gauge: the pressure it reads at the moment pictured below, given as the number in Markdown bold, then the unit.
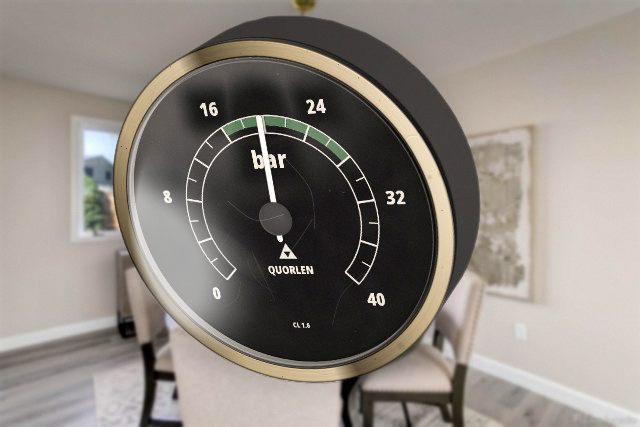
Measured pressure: **20** bar
